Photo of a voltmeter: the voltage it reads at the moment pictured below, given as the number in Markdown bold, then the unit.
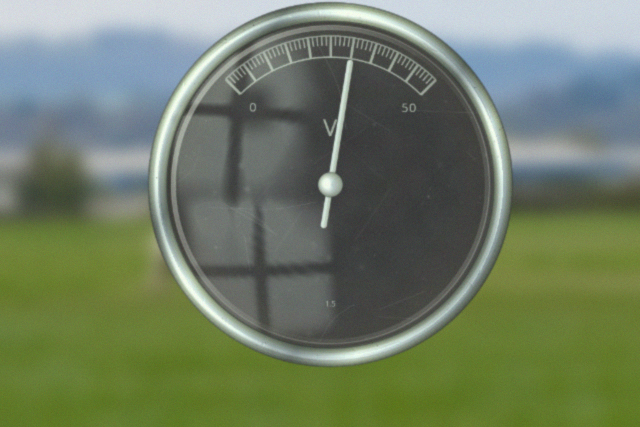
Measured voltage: **30** V
